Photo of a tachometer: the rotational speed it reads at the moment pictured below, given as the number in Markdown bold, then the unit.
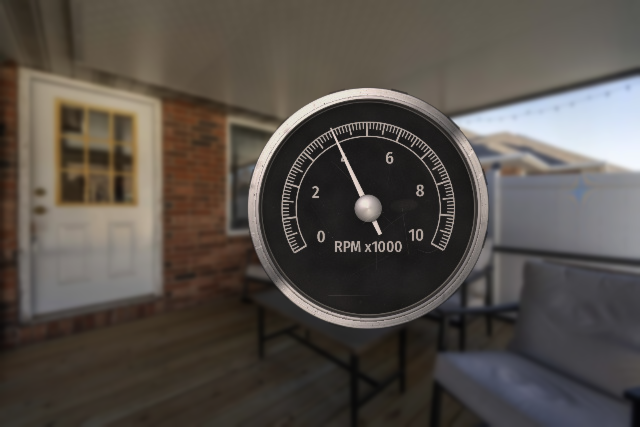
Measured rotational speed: **4000** rpm
